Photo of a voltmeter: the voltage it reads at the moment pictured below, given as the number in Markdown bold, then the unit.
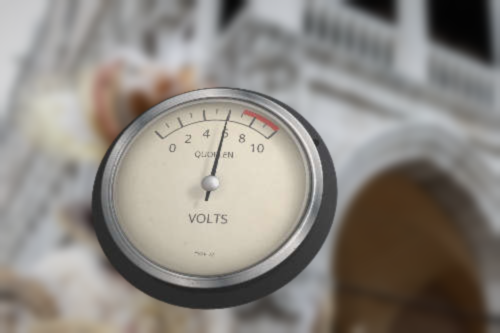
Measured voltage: **6** V
